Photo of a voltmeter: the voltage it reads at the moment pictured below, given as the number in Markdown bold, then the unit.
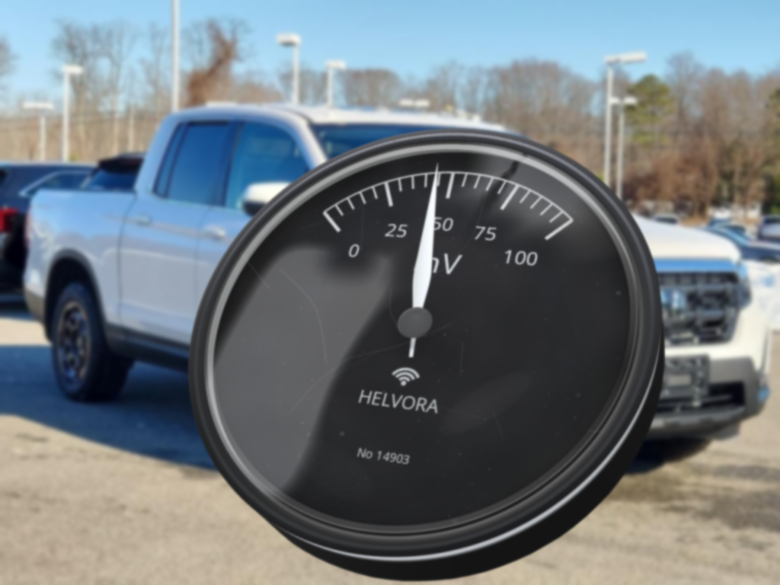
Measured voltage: **45** mV
